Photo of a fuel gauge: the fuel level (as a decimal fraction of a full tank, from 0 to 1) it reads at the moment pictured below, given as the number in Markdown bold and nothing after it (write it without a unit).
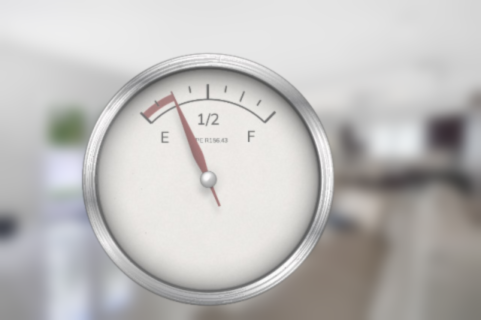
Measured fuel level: **0.25**
